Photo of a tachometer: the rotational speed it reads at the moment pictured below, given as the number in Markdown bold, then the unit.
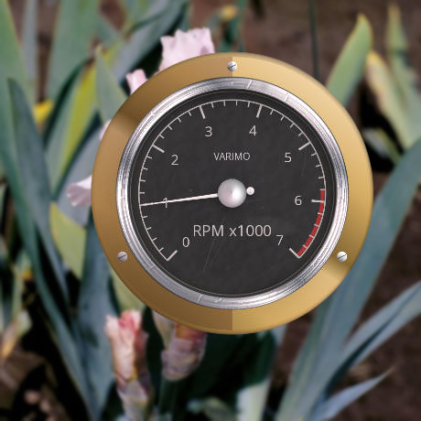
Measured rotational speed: **1000** rpm
